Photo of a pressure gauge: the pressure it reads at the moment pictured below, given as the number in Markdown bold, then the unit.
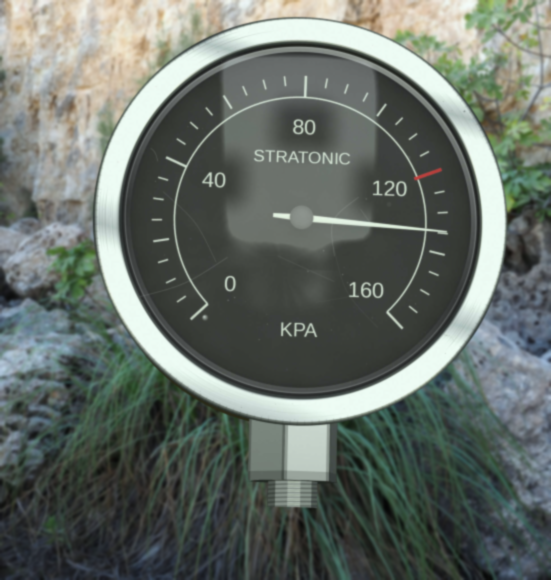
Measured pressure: **135** kPa
